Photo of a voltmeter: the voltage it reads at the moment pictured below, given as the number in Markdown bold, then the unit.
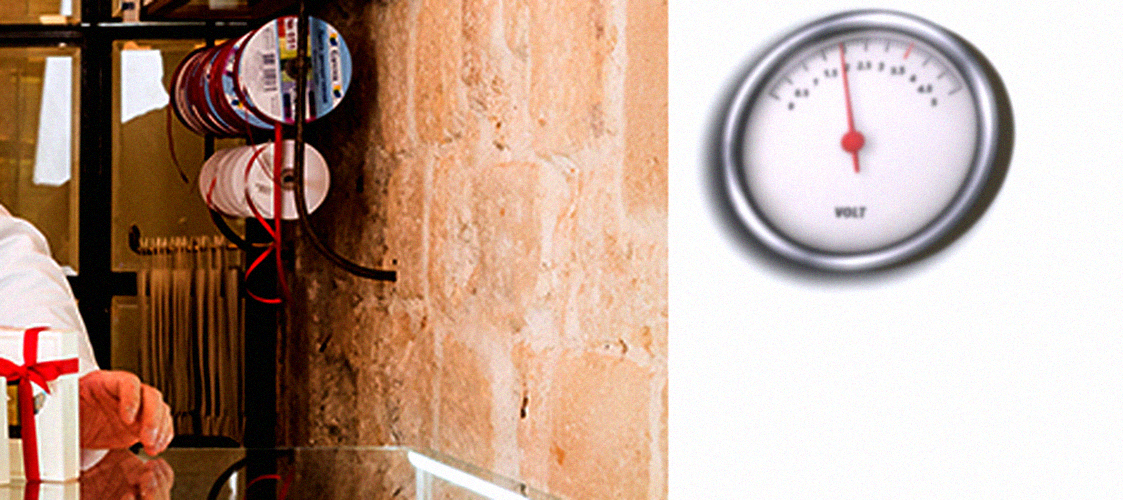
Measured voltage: **2** V
